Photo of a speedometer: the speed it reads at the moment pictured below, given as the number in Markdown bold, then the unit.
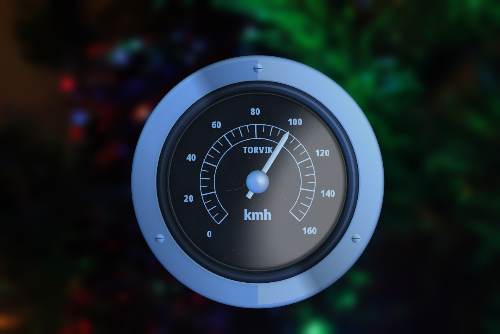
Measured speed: **100** km/h
